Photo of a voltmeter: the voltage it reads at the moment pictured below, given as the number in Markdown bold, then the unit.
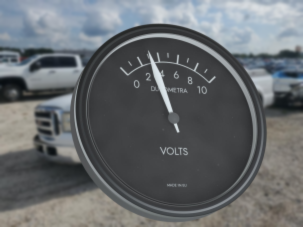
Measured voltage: **3** V
